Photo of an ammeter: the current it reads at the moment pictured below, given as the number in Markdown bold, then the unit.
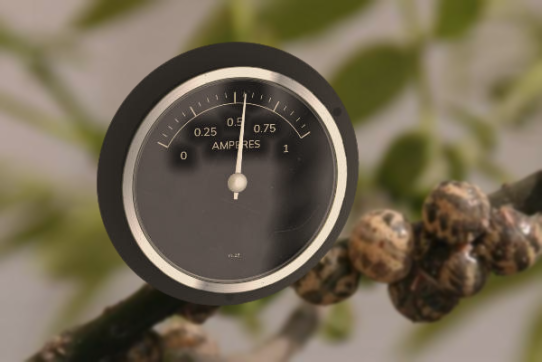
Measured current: **0.55** A
